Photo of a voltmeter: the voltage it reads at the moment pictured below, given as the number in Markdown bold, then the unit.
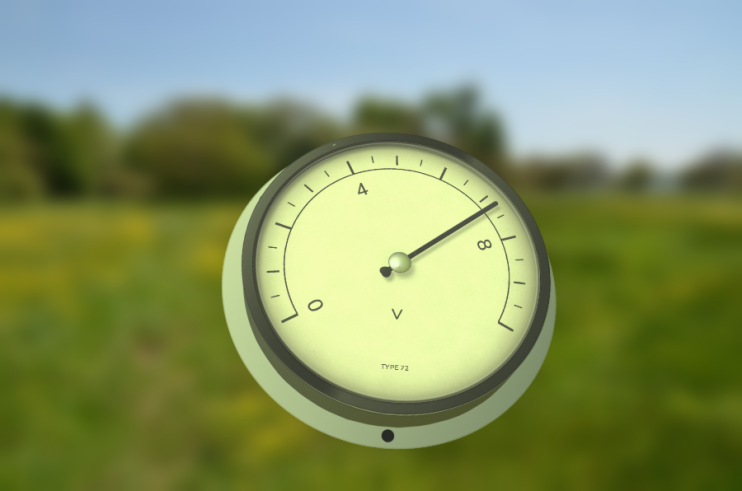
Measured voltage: **7.25** V
